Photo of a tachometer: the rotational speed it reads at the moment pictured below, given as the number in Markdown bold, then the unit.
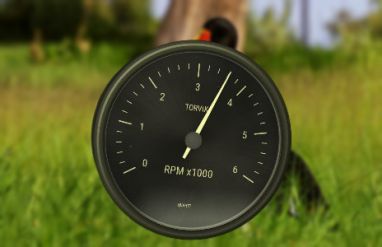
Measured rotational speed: **3600** rpm
